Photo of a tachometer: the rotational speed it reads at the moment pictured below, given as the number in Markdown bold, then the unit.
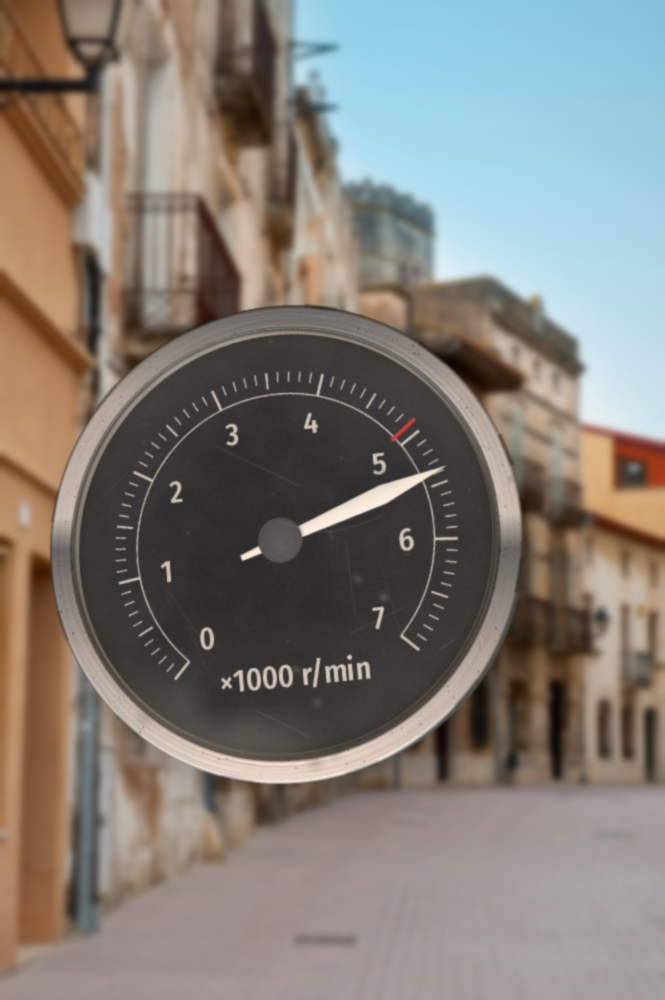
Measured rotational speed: **5400** rpm
